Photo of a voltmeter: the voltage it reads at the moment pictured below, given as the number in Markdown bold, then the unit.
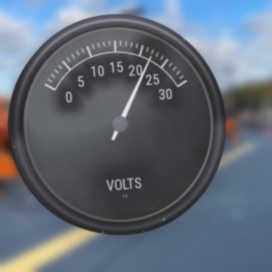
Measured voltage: **22** V
